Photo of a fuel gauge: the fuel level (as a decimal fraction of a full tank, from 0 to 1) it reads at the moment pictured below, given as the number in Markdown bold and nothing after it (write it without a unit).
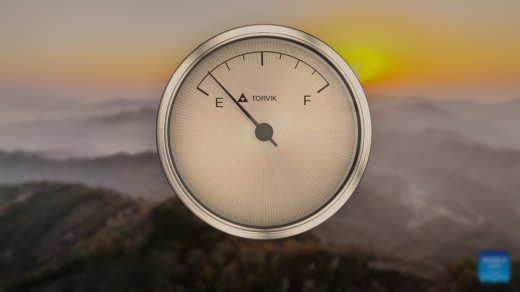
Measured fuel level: **0.125**
